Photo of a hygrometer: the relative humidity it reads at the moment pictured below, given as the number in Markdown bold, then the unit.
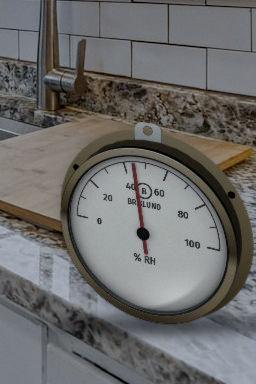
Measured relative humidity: **45** %
